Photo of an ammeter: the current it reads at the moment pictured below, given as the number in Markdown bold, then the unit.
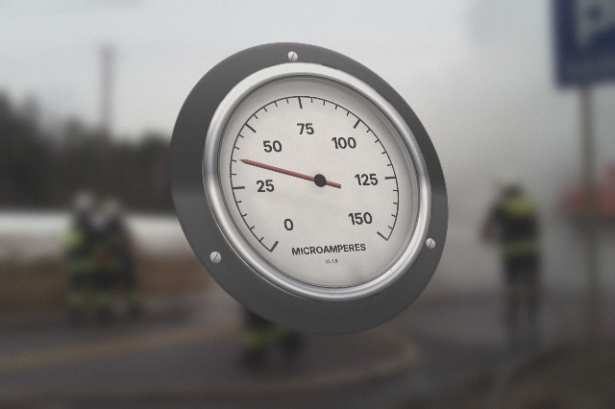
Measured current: **35** µA
